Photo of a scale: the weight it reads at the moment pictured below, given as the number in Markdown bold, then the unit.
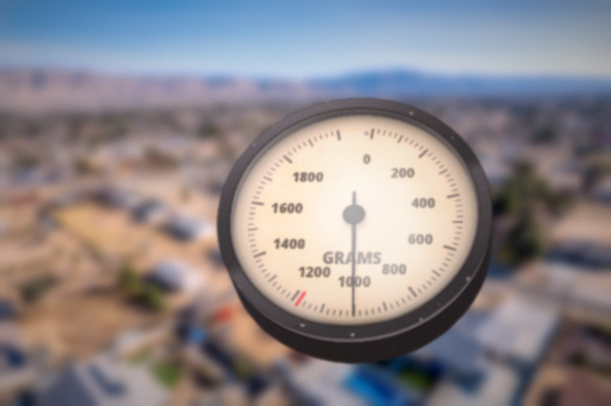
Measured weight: **1000** g
